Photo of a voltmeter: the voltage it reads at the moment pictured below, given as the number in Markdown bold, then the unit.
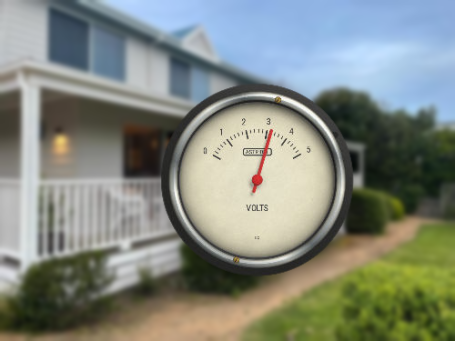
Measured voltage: **3.2** V
